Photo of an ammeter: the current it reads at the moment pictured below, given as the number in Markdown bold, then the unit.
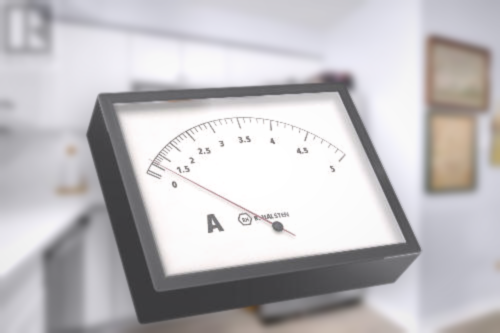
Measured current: **1** A
